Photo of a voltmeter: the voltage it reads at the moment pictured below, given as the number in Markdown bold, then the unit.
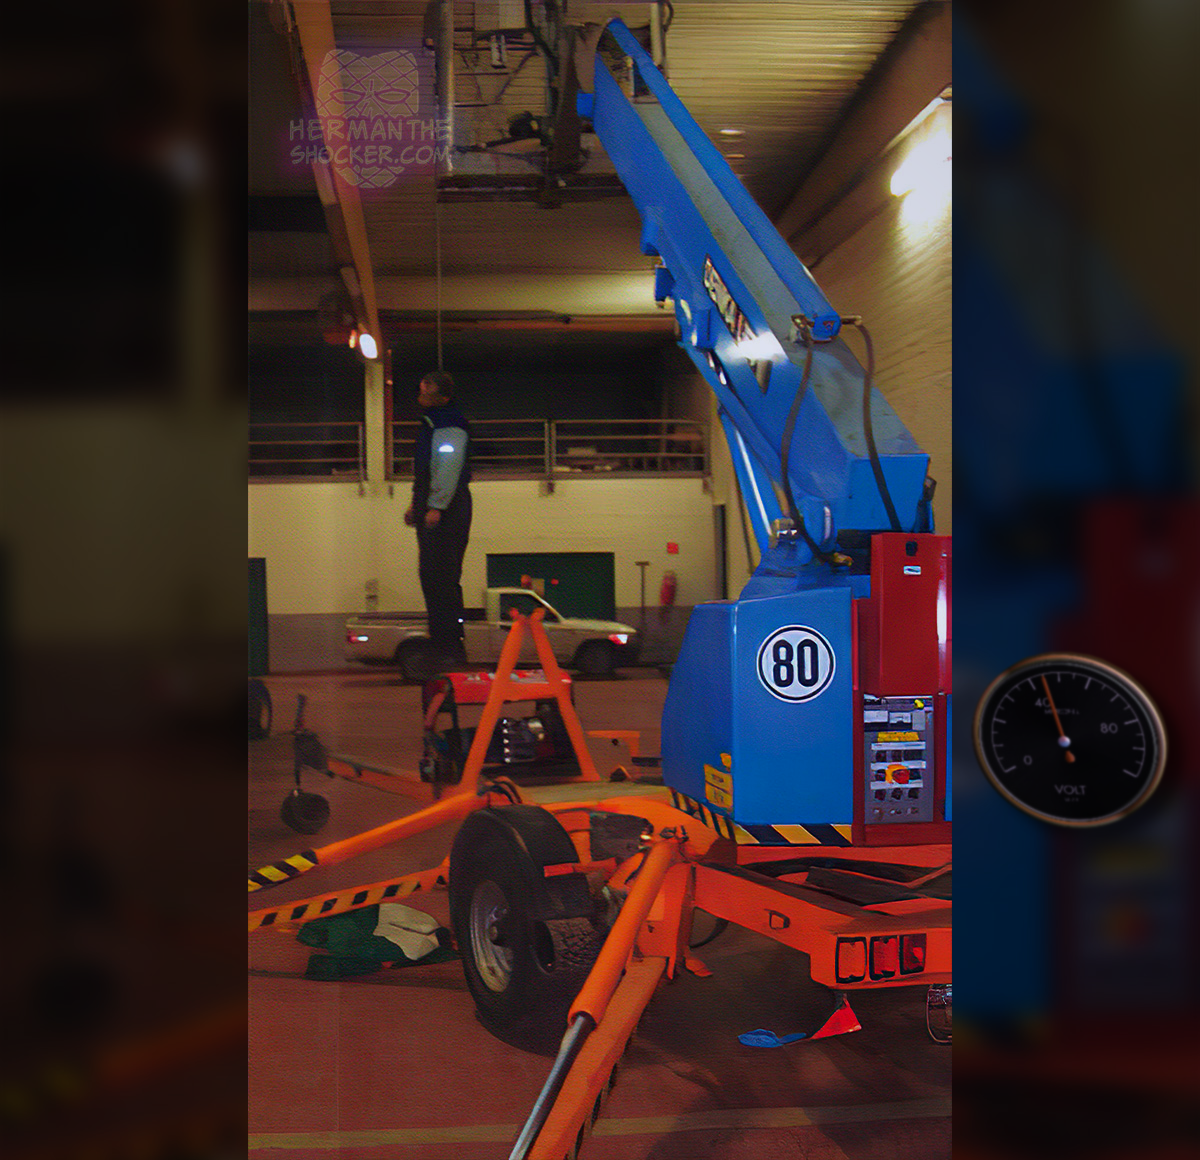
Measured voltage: **45** V
